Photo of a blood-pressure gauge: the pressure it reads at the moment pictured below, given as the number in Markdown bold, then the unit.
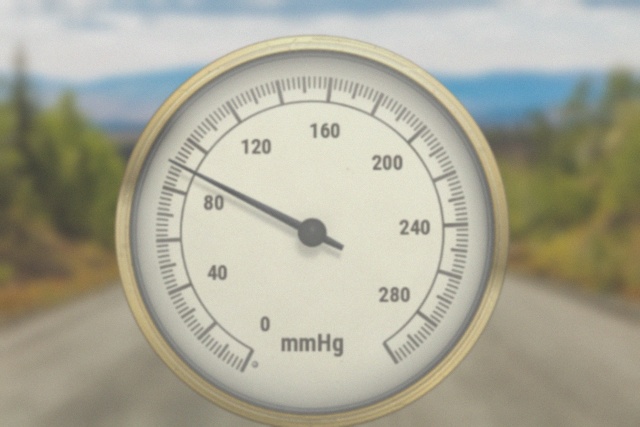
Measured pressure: **90** mmHg
